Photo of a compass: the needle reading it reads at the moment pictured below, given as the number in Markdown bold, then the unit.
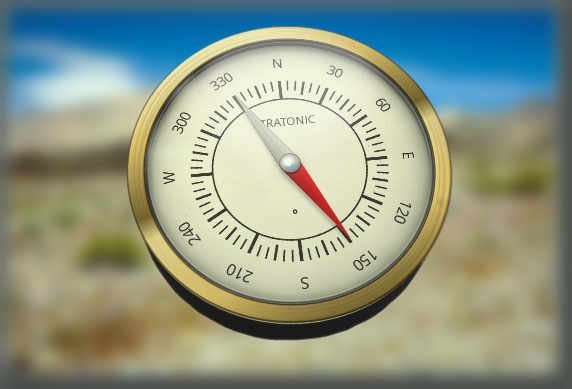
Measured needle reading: **150** °
